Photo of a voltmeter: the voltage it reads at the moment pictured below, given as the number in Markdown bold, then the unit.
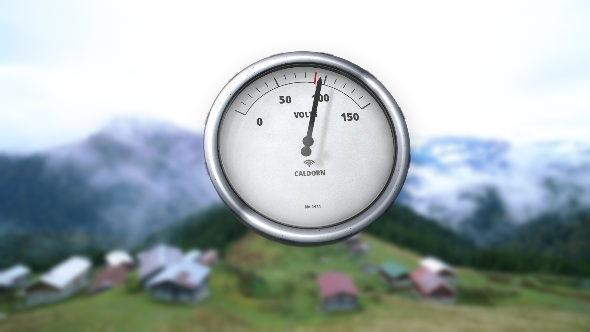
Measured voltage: **95** V
